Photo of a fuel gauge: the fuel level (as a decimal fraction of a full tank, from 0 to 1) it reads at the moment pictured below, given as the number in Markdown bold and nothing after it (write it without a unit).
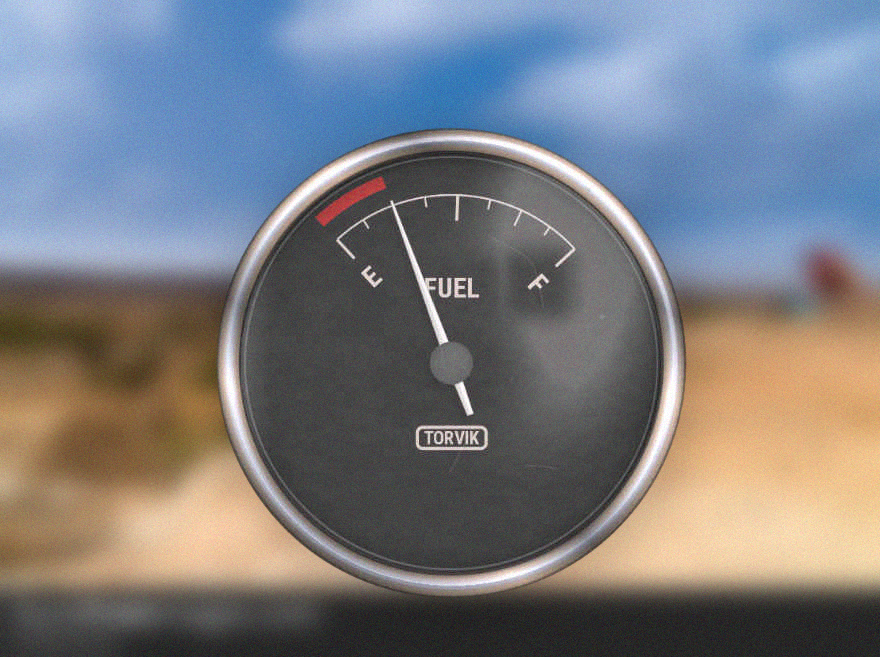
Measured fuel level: **0.25**
